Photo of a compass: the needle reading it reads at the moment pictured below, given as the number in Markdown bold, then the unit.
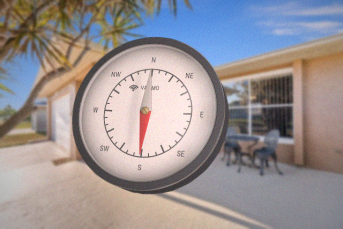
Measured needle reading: **180** °
